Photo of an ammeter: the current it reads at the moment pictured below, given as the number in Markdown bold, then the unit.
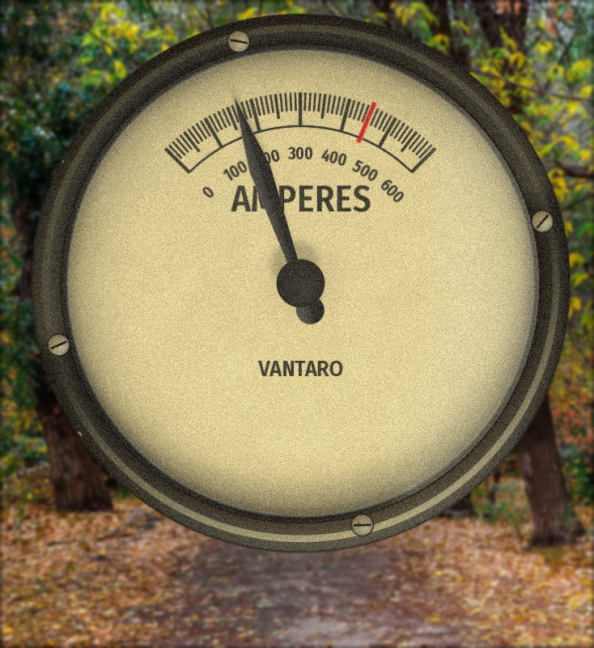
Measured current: **170** A
